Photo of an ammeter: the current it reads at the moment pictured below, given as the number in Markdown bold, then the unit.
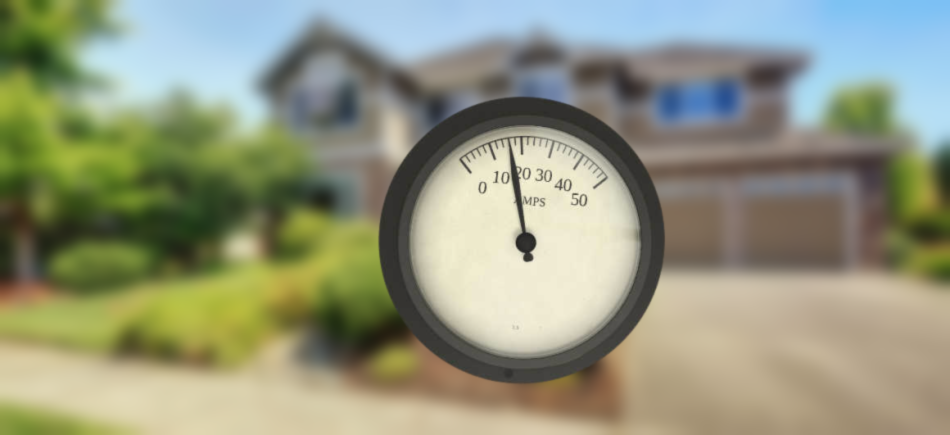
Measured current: **16** A
